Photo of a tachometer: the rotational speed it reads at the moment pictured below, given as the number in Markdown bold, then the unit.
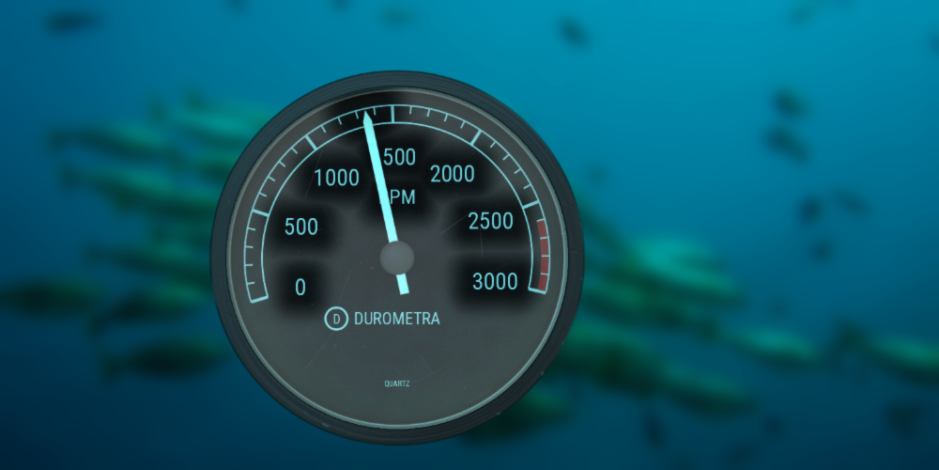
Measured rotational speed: **1350** rpm
